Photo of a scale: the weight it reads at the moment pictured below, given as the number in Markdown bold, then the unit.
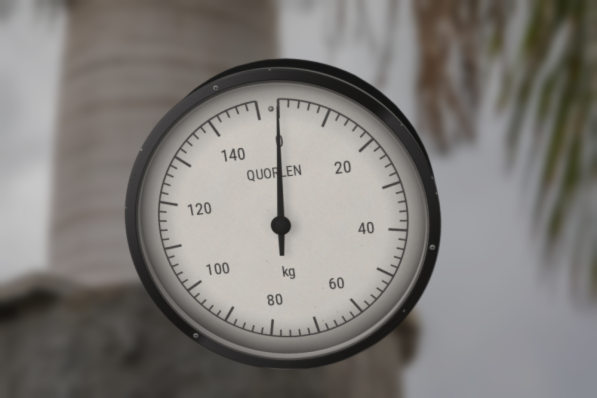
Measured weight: **0** kg
